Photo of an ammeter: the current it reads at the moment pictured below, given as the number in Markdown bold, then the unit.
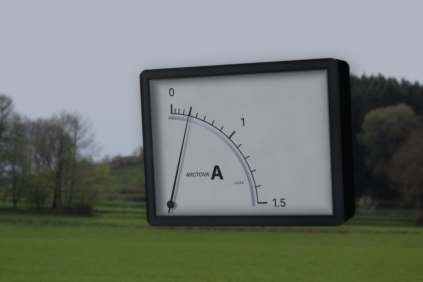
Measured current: **0.5** A
